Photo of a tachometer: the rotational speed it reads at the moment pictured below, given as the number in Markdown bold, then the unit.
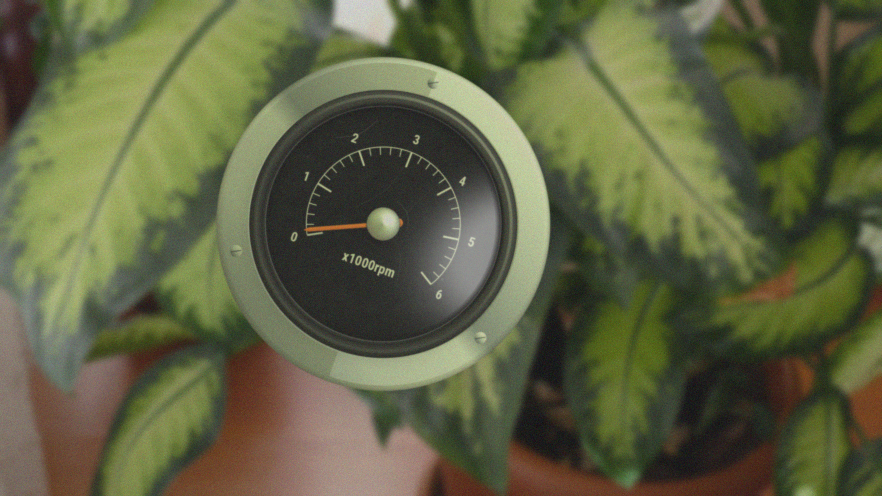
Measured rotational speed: **100** rpm
